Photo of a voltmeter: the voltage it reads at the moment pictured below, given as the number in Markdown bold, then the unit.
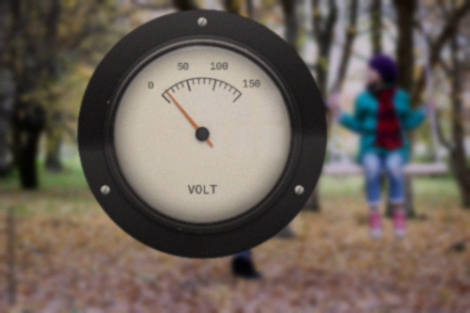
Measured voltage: **10** V
